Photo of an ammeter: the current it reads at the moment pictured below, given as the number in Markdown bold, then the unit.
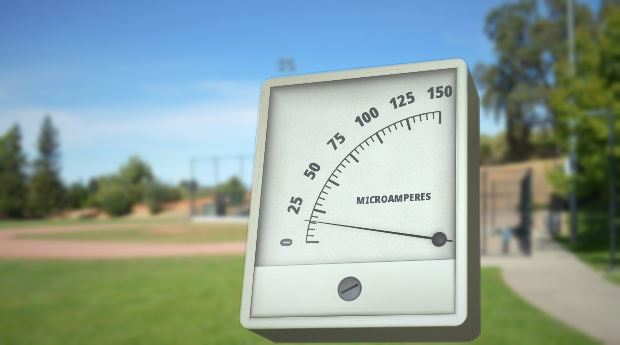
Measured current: **15** µA
